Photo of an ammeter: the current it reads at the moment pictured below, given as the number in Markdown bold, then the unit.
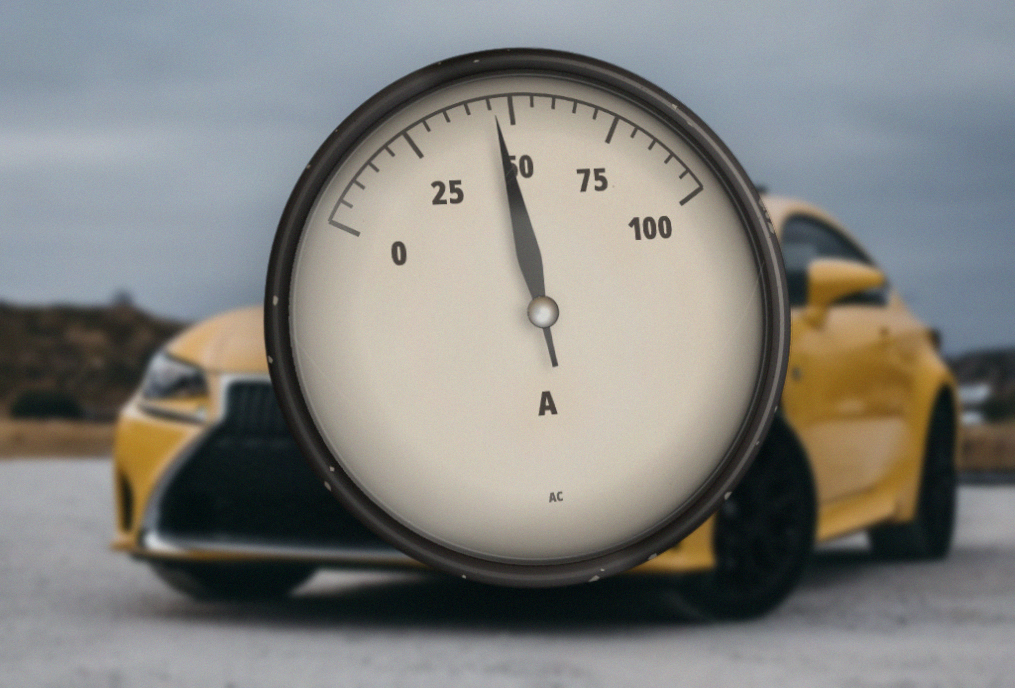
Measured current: **45** A
